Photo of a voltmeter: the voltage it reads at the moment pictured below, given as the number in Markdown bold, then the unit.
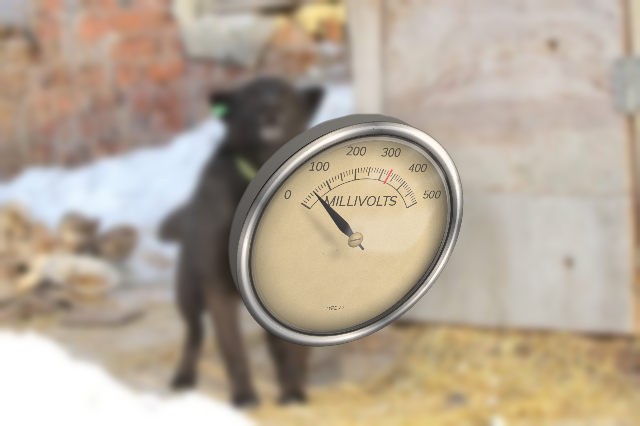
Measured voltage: **50** mV
